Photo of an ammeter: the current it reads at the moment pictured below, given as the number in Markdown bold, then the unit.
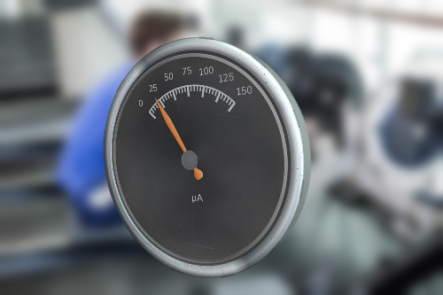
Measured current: **25** µA
